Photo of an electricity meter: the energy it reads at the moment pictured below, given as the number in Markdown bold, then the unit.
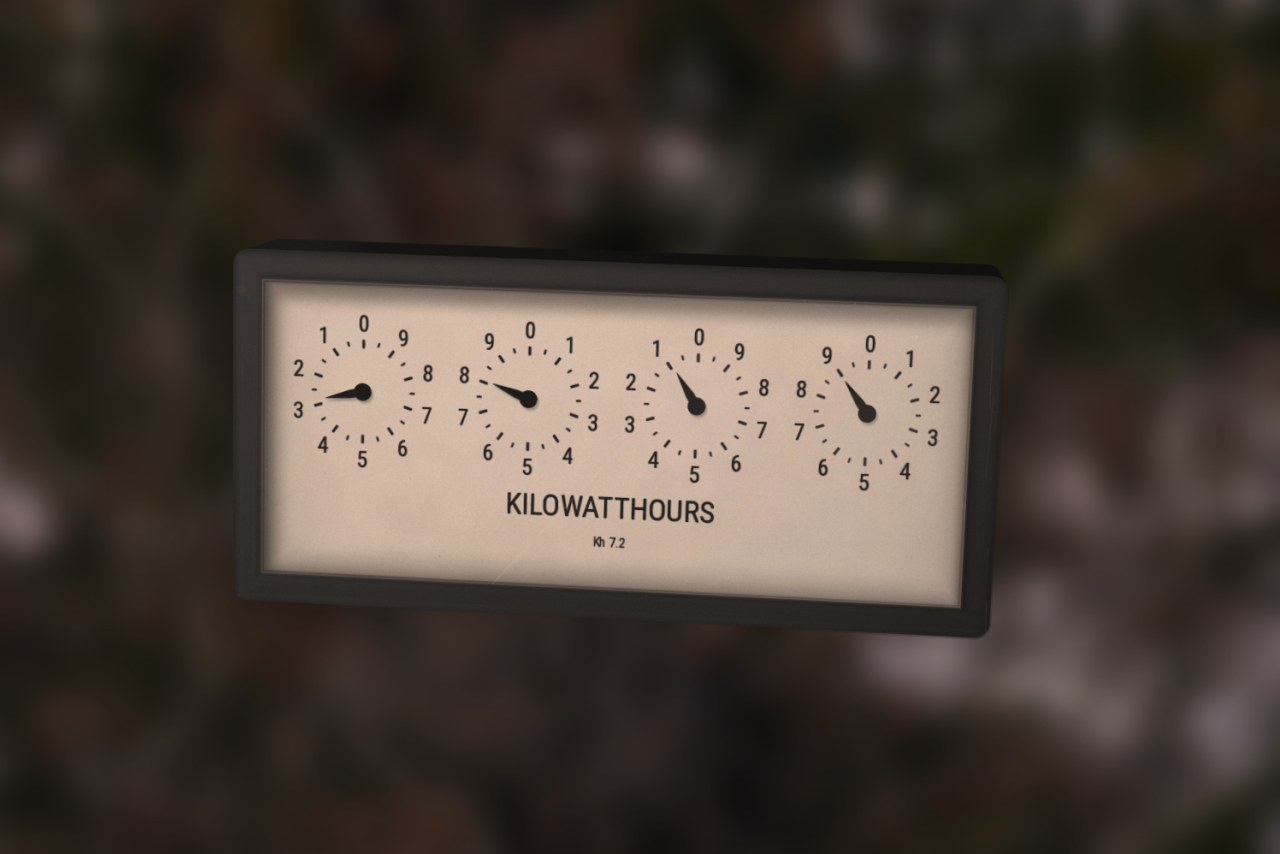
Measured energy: **2809** kWh
